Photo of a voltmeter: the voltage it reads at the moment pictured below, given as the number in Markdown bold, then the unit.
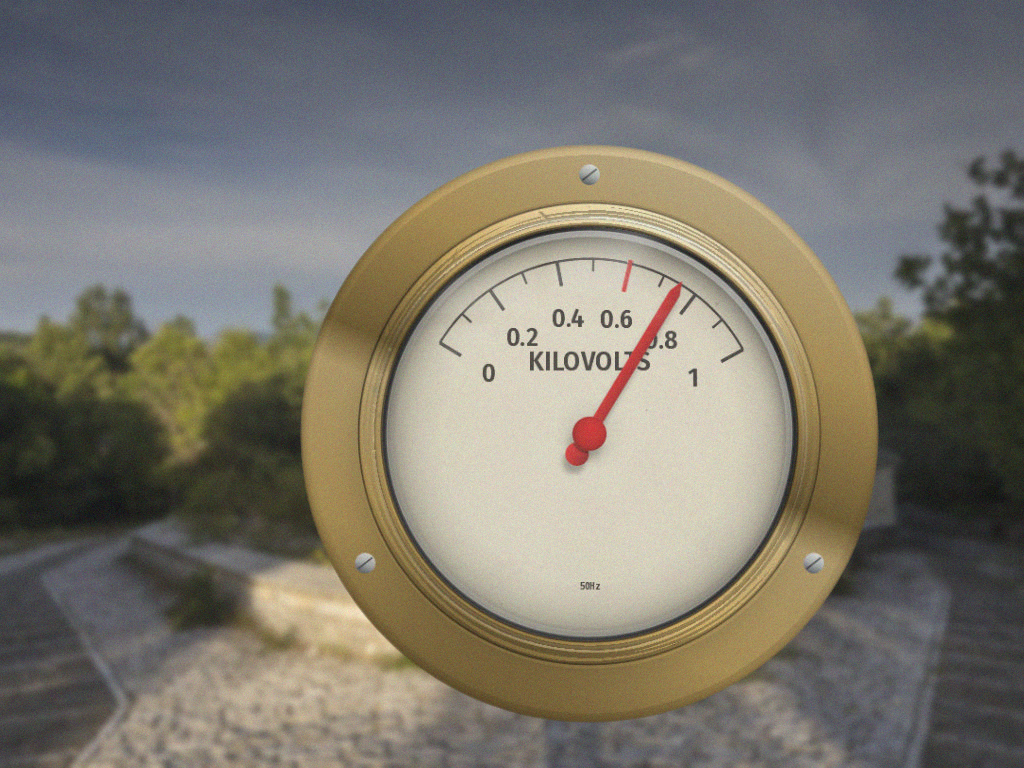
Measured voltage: **0.75** kV
